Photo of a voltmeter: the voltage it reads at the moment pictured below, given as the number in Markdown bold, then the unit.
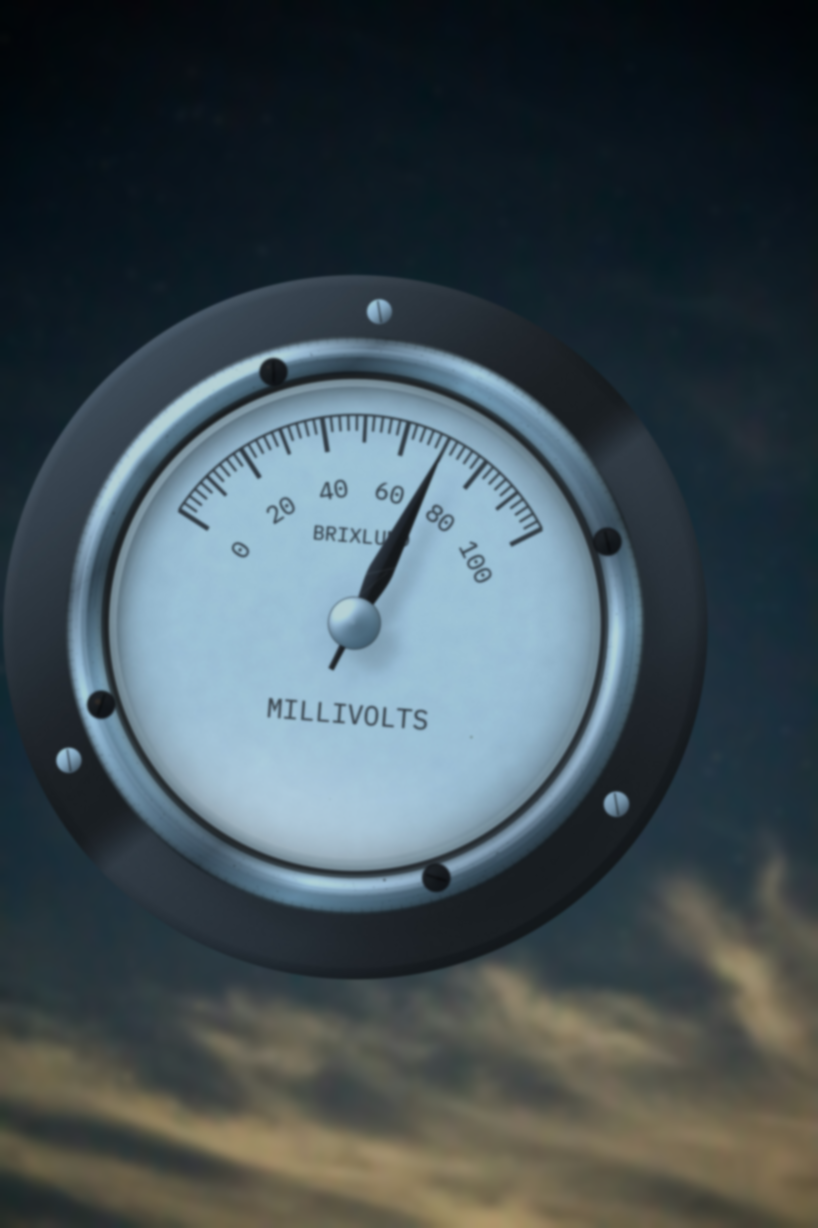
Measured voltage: **70** mV
